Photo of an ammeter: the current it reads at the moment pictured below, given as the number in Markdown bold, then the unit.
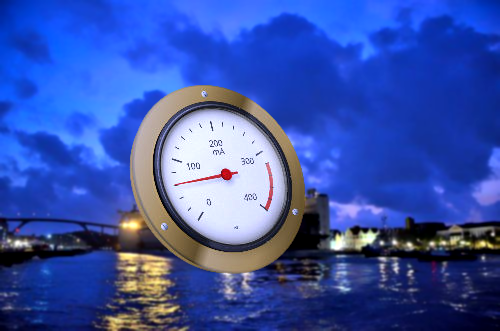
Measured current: **60** mA
